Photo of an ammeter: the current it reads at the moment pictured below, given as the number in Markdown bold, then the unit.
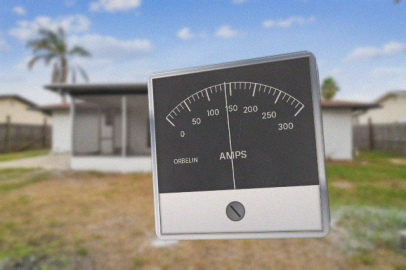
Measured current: **140** A
